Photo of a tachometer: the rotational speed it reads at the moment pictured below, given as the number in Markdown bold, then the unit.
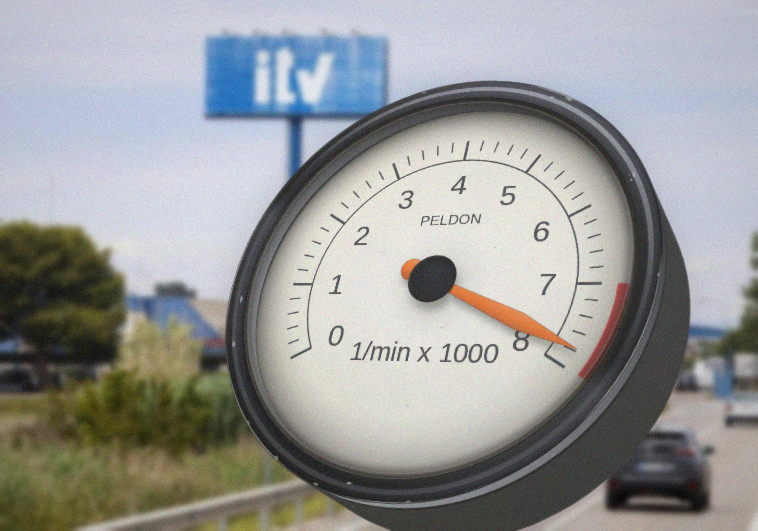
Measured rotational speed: **7800** rpm
